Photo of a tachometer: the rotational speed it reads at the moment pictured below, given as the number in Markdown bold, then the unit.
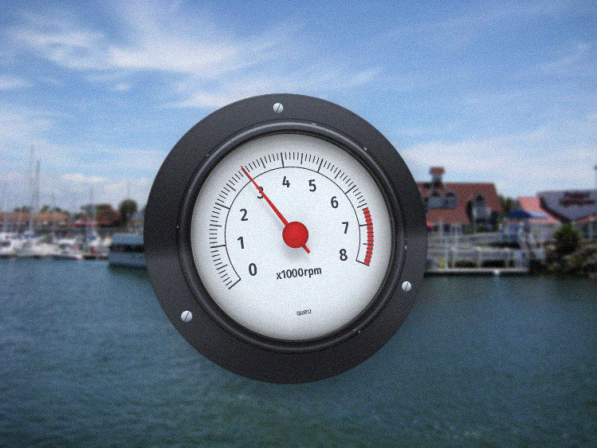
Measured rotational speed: **3000** rpm
